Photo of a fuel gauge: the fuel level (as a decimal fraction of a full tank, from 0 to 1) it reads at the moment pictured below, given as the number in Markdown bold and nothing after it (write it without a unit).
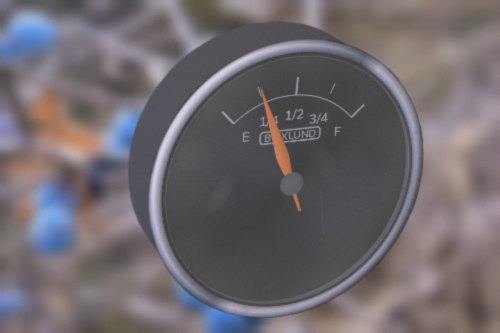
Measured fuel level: **0.25**
